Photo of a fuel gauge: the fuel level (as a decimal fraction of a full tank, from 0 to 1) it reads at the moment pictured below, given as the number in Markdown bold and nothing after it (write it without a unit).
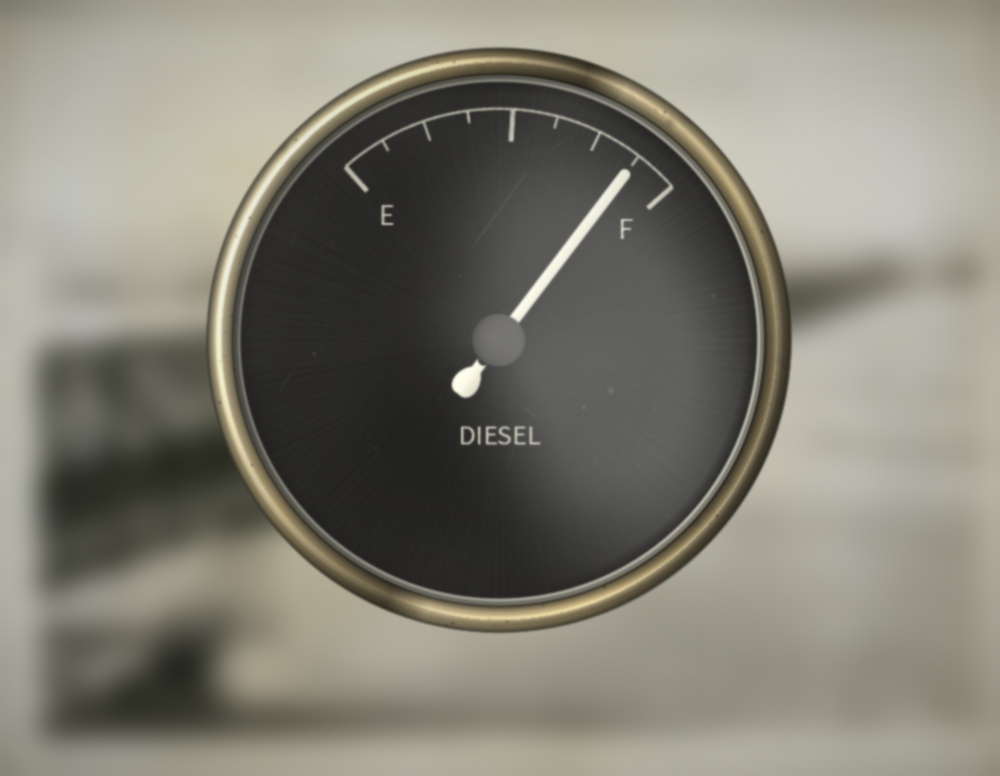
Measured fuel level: **0.875**
